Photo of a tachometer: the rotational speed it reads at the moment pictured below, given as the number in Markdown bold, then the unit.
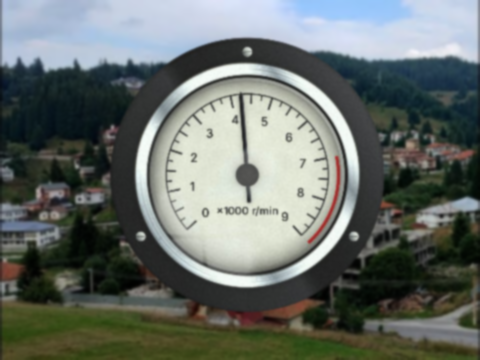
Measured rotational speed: **4250** rpm
